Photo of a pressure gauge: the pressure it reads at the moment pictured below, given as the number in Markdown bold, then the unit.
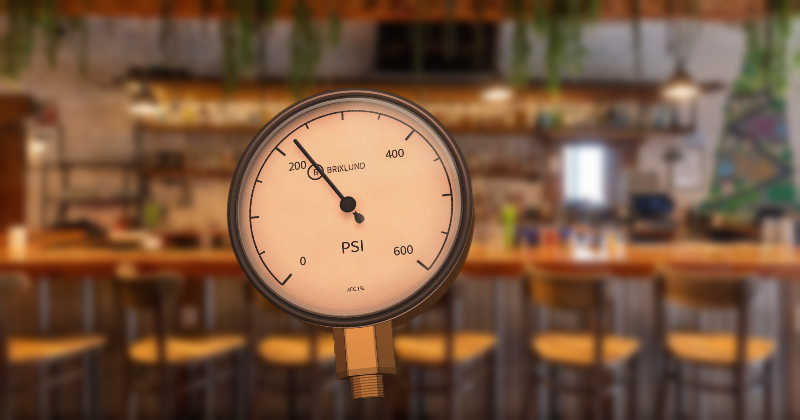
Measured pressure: **225** psi
